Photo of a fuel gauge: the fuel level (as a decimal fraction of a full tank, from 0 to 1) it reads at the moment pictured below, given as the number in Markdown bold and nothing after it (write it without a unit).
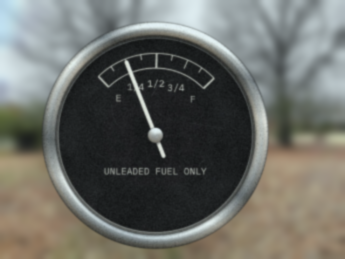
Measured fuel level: **0.25**
